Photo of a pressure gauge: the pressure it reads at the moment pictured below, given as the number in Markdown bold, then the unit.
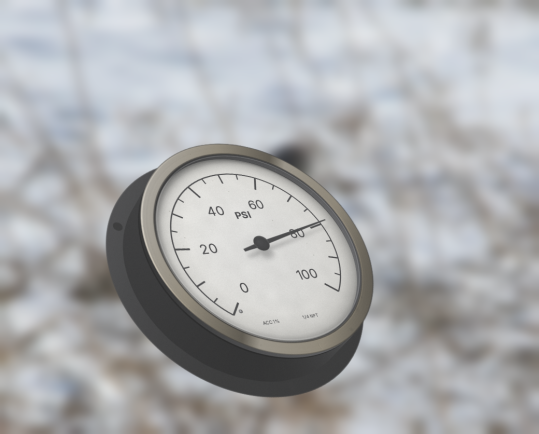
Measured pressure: **80** psi
